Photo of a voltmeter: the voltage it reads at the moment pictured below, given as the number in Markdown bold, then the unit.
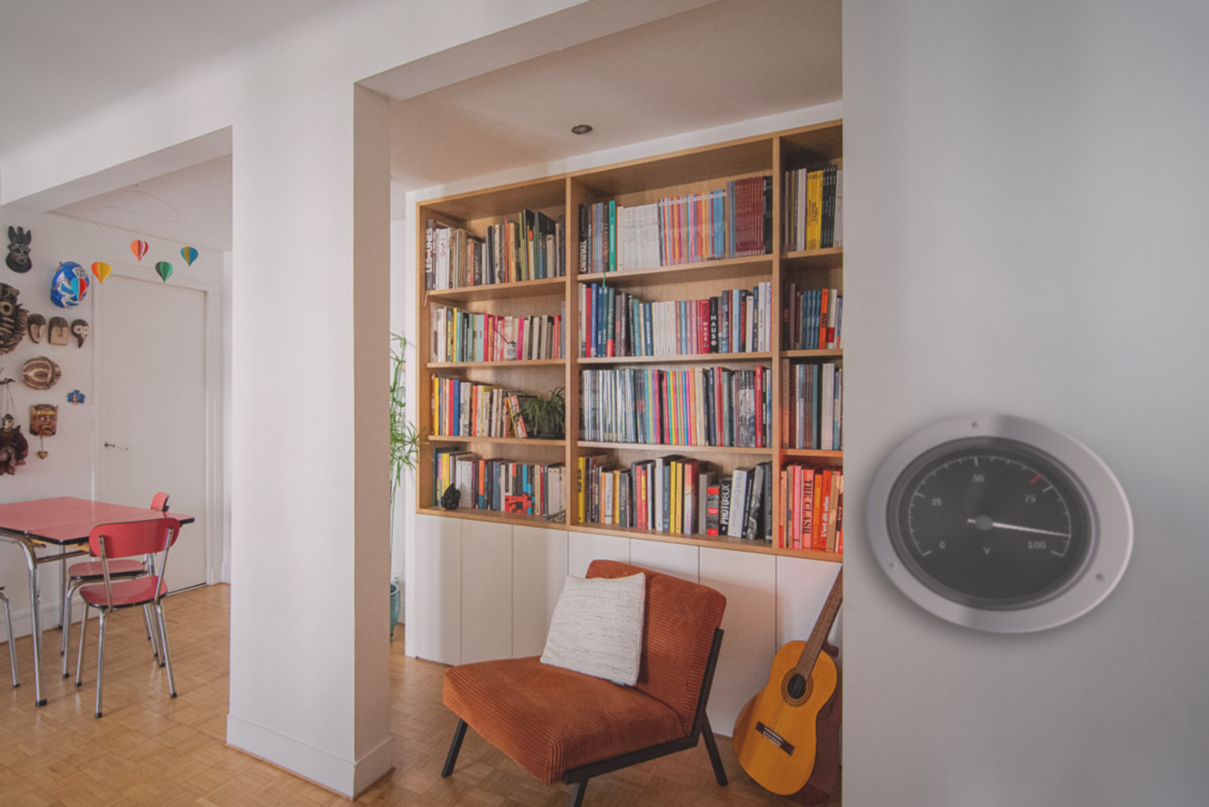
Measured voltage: **92.5** V
